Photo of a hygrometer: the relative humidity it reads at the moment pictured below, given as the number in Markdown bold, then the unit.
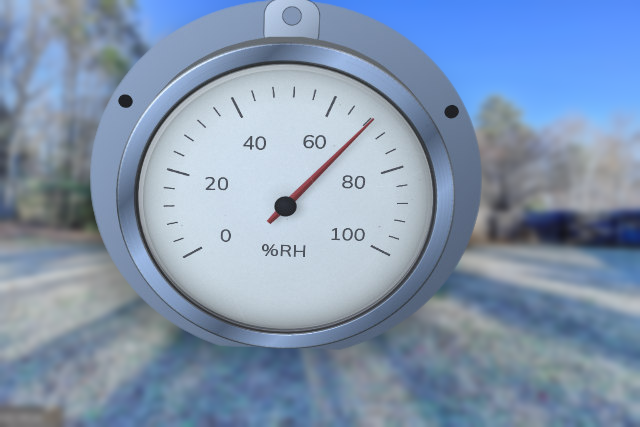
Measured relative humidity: **68** %
